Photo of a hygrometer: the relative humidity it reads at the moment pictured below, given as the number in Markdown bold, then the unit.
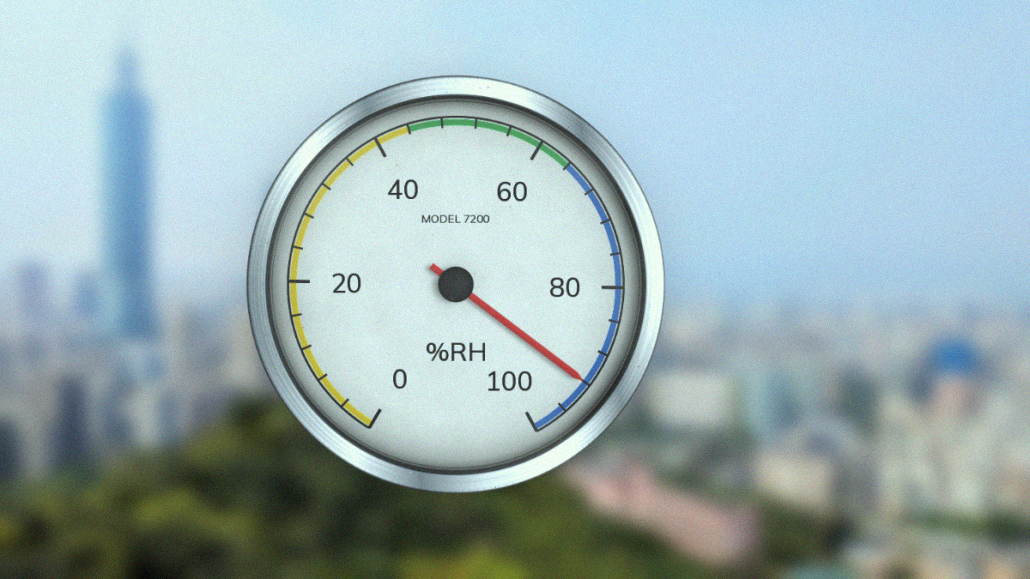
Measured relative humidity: **92** %
